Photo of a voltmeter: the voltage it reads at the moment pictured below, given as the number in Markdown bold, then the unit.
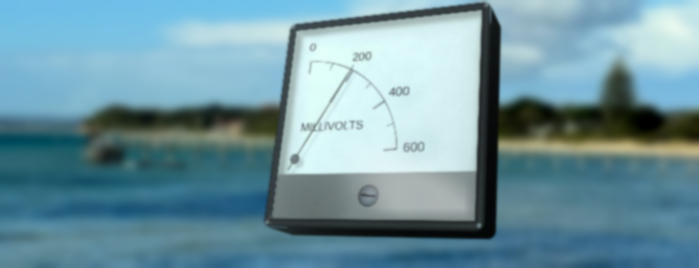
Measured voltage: **200** mV
